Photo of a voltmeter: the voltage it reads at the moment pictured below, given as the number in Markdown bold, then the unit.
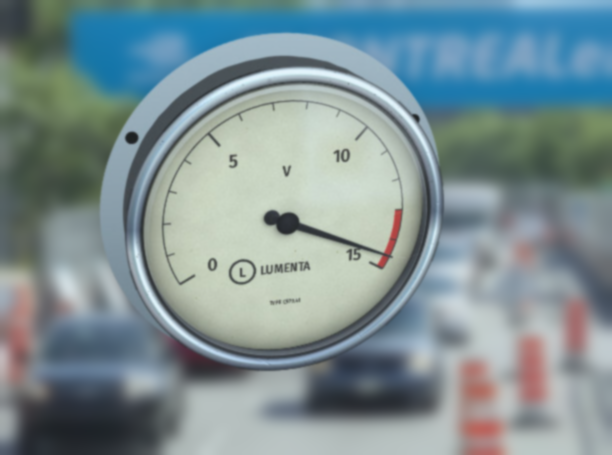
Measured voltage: **14.5** V
